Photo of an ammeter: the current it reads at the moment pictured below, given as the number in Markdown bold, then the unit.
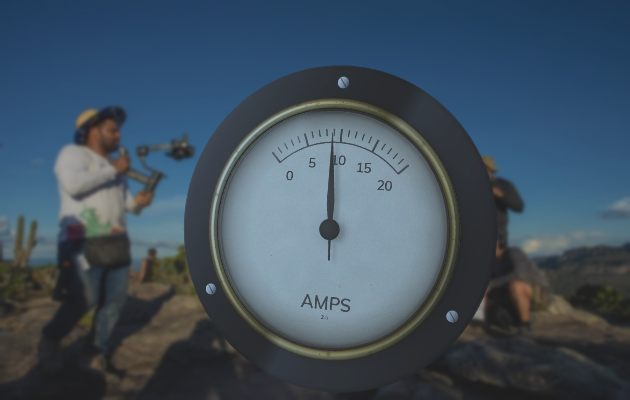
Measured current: **9** A
